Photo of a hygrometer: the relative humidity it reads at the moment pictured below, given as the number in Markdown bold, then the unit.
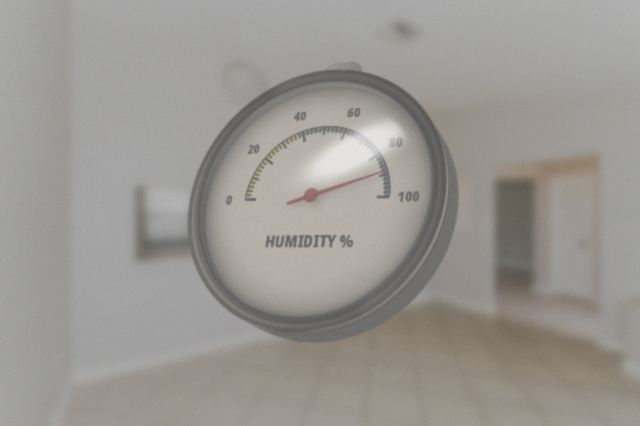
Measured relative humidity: **90** %
